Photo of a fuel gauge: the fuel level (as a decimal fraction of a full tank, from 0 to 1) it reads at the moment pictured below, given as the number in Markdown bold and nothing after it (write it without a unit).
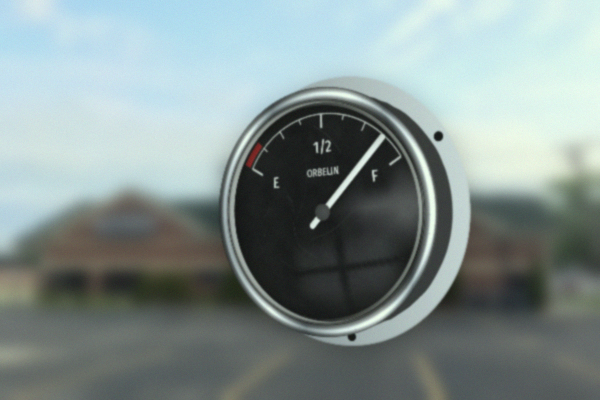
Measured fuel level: **0.875**
